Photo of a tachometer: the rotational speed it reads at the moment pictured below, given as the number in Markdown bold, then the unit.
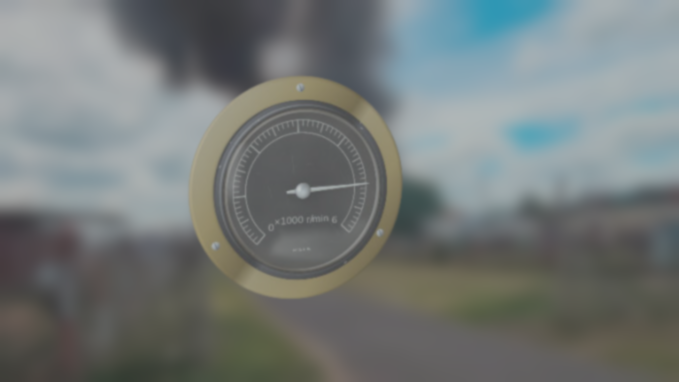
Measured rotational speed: **5000** rpm
